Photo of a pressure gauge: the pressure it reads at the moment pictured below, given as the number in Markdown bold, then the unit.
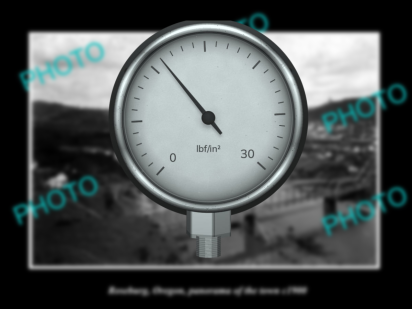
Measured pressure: **11** psi
